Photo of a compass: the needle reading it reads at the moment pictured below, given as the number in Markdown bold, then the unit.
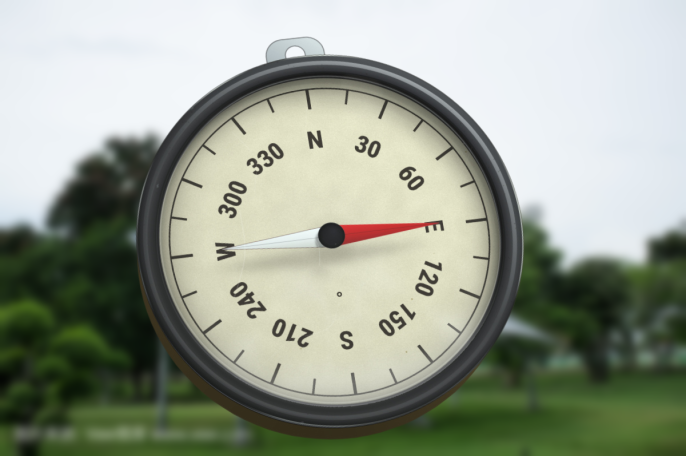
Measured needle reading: **90** °
